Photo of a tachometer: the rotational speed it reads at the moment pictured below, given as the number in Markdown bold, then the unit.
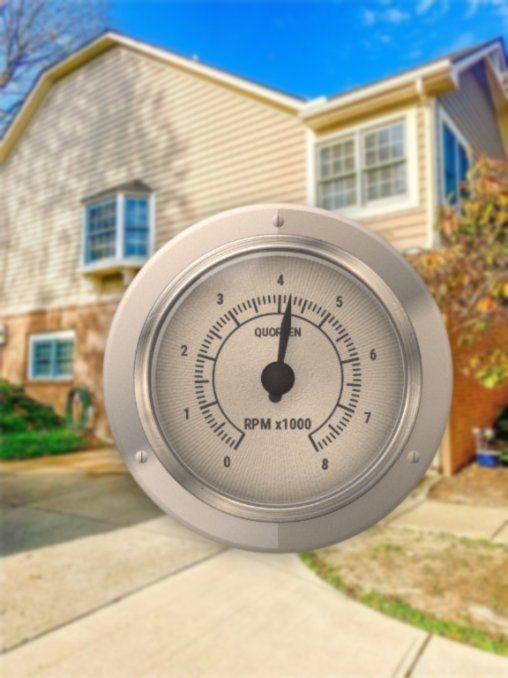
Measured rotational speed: **4200** rpm
